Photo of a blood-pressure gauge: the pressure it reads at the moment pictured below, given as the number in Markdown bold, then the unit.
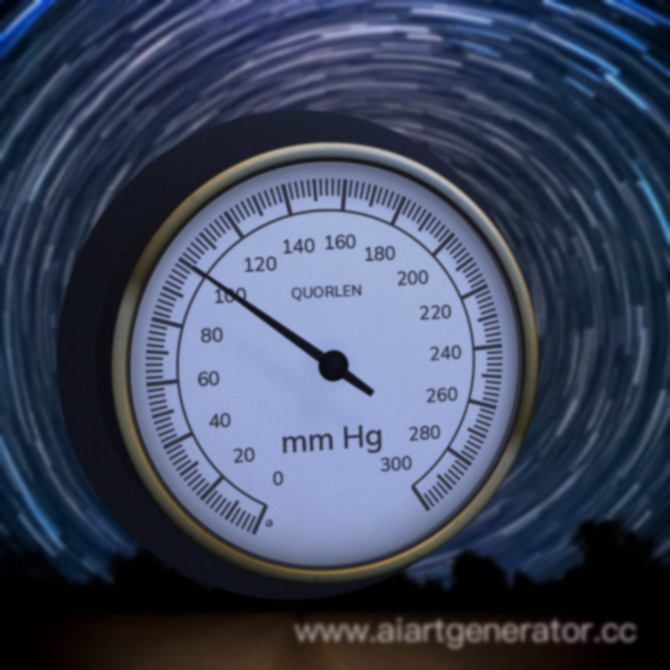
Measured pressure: **100** mmHg
